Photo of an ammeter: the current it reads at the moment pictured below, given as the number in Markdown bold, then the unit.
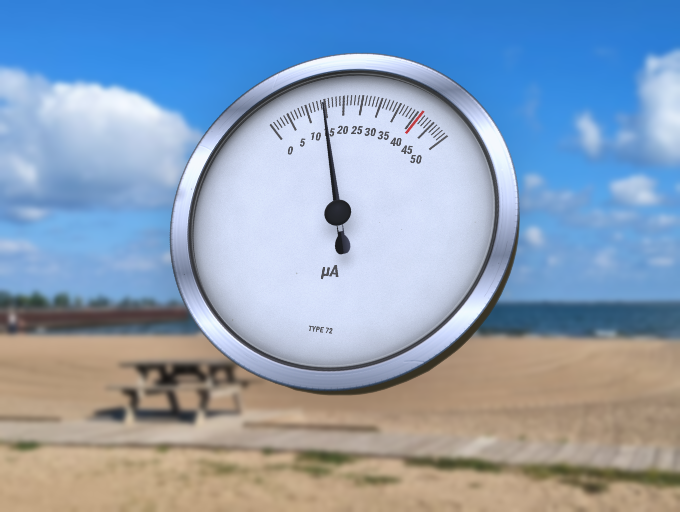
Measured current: **15** µA
